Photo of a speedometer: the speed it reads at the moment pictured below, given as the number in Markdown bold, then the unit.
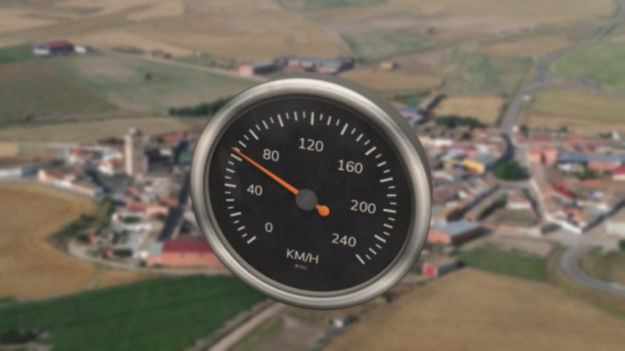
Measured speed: **65** km/h
